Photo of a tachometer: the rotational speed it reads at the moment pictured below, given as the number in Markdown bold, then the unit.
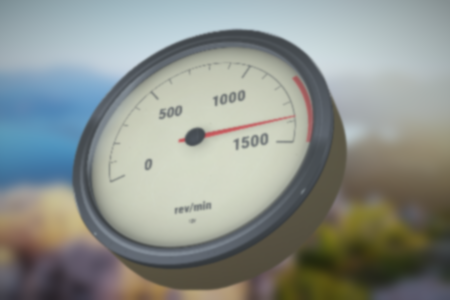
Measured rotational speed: **1400** rpm
